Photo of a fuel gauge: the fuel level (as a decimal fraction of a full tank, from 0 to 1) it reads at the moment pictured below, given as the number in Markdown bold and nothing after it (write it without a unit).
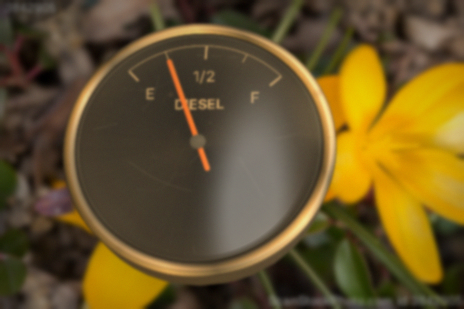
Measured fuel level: **0.25**
